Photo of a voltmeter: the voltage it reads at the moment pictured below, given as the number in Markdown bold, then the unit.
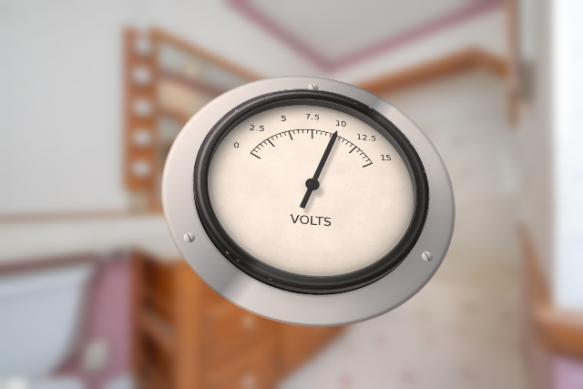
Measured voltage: **10** V
